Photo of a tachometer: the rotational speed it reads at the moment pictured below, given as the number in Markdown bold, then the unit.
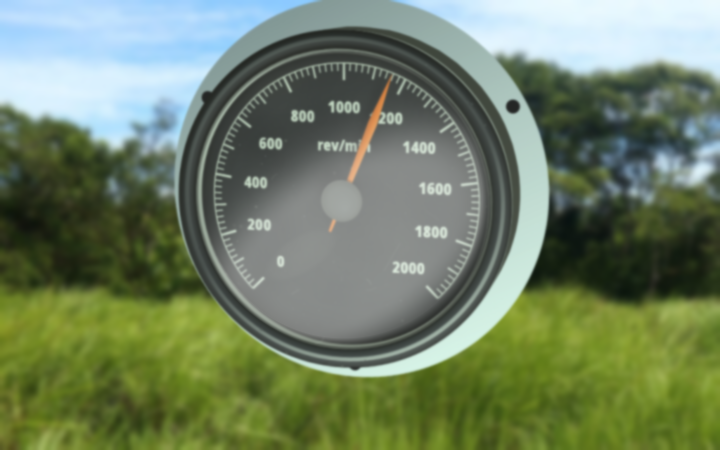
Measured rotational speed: **1160** rpm
